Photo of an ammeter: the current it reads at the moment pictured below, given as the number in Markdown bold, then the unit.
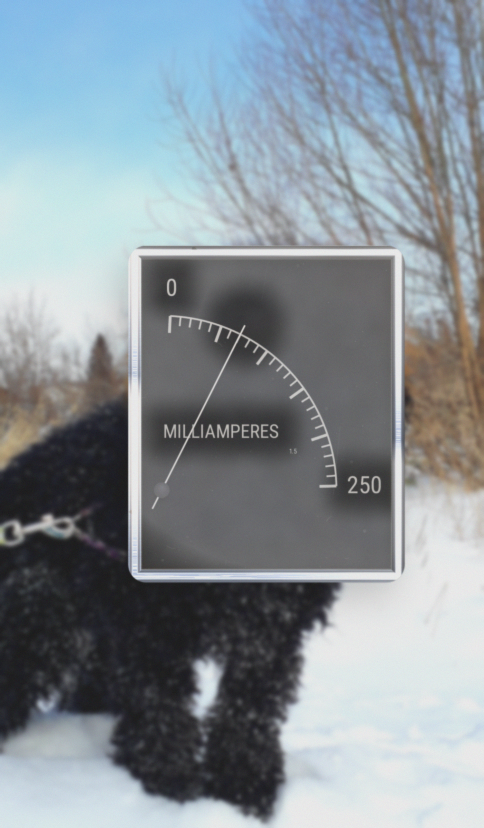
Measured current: **70** mA
